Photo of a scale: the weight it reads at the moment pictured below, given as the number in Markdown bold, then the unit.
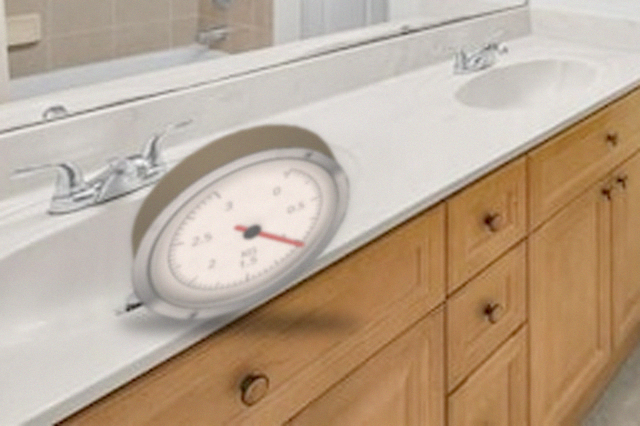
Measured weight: **1** kg
